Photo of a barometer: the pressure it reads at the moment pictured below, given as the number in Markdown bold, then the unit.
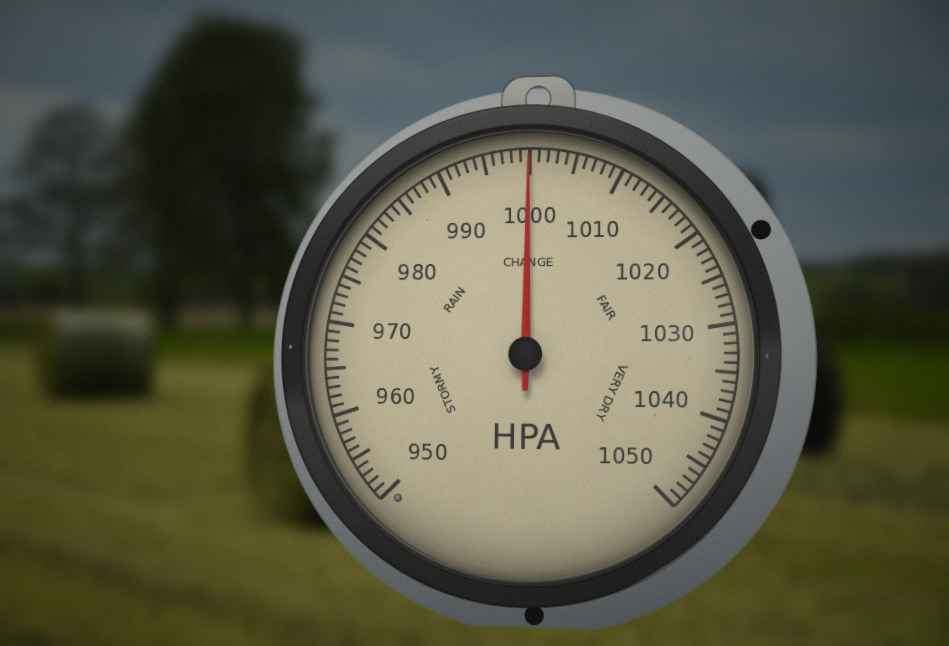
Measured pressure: **1000** hPa
